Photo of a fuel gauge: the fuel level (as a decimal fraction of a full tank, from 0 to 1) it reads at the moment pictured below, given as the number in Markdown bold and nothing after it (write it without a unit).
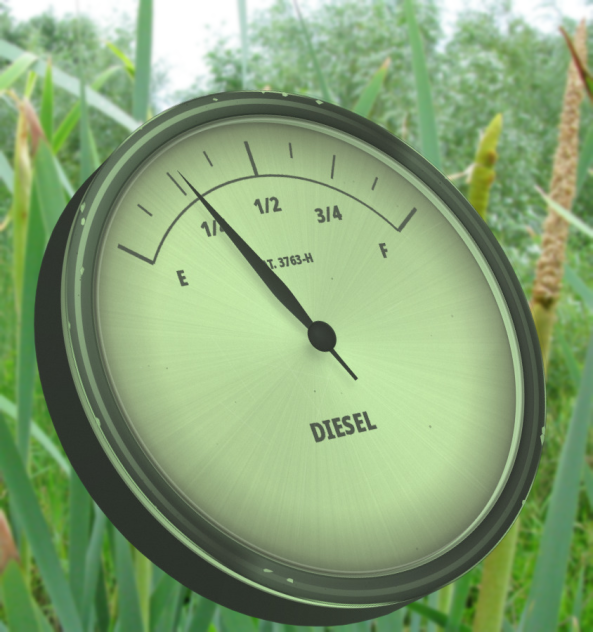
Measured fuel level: **0.25**
